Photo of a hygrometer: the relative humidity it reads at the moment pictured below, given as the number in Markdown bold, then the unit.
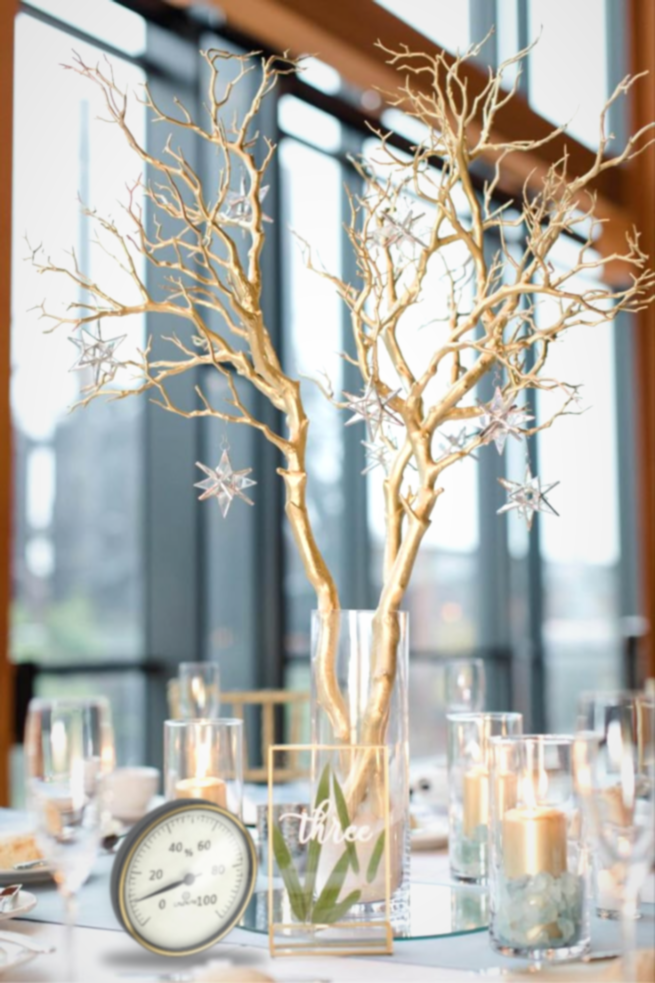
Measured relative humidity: **10** %
